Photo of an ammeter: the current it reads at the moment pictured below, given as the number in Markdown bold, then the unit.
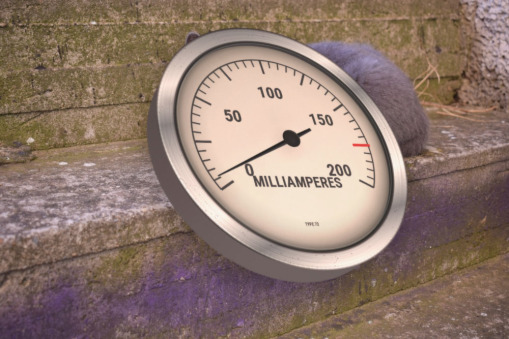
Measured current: **5** mA
